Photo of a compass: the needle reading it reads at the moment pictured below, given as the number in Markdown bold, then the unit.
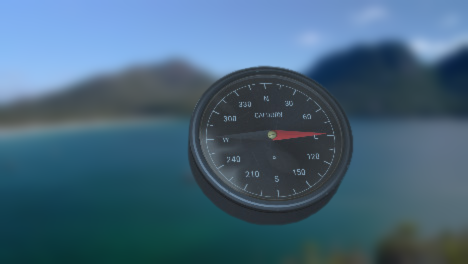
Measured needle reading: **90** °
